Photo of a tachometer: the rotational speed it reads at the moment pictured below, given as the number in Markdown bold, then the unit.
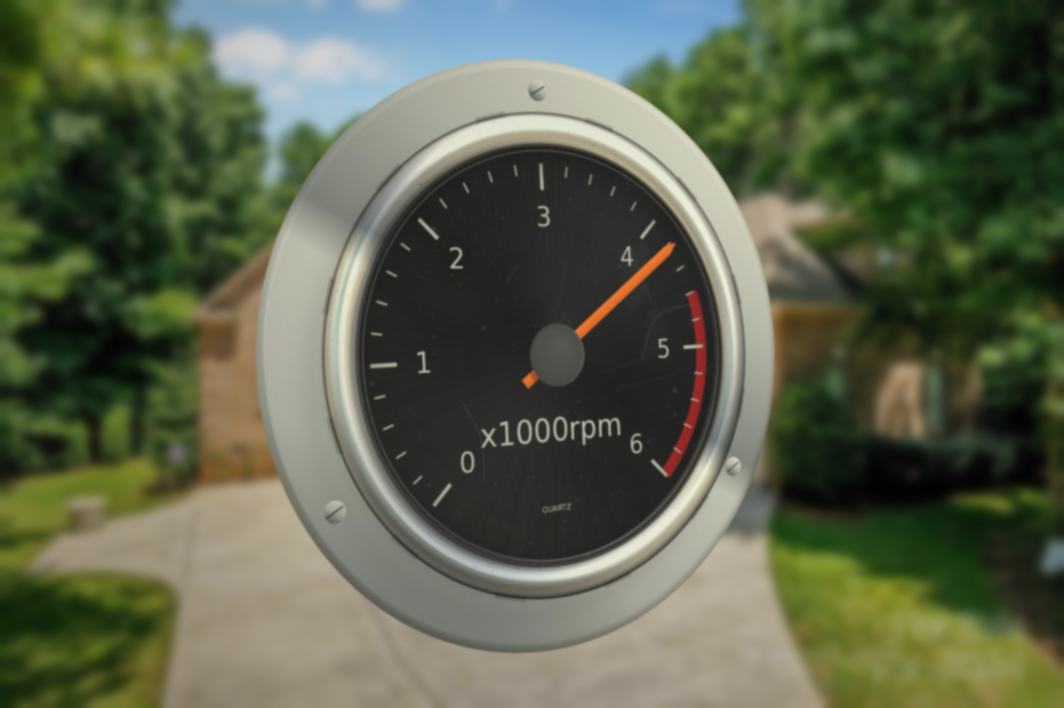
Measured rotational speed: **4200** rpm
